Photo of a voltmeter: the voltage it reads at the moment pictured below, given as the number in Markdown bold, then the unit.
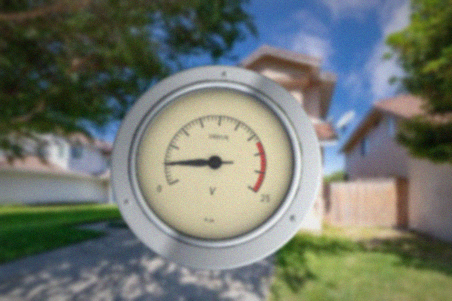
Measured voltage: **2.5** V
